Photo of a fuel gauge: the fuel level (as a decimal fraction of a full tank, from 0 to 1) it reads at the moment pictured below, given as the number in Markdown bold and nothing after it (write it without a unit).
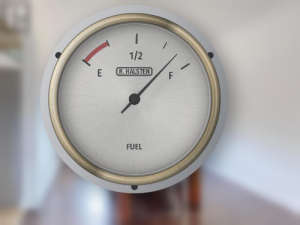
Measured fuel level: **0.875**
